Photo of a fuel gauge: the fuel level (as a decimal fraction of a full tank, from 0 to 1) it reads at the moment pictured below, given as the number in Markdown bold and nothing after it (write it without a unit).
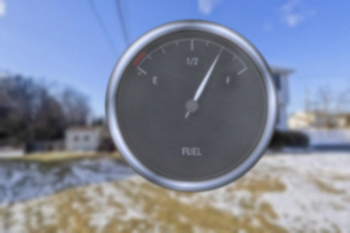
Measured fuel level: **0.75**
